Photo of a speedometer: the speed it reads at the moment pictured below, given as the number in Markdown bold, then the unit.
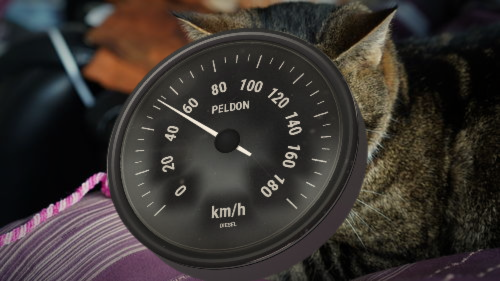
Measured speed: **52.5** km/h
